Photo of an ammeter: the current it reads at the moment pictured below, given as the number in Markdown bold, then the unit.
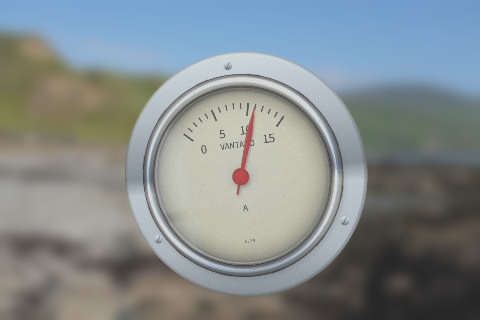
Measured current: **11** A
